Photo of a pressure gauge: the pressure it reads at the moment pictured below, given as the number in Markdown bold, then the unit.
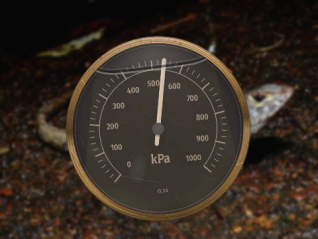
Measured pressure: **540** kPa
